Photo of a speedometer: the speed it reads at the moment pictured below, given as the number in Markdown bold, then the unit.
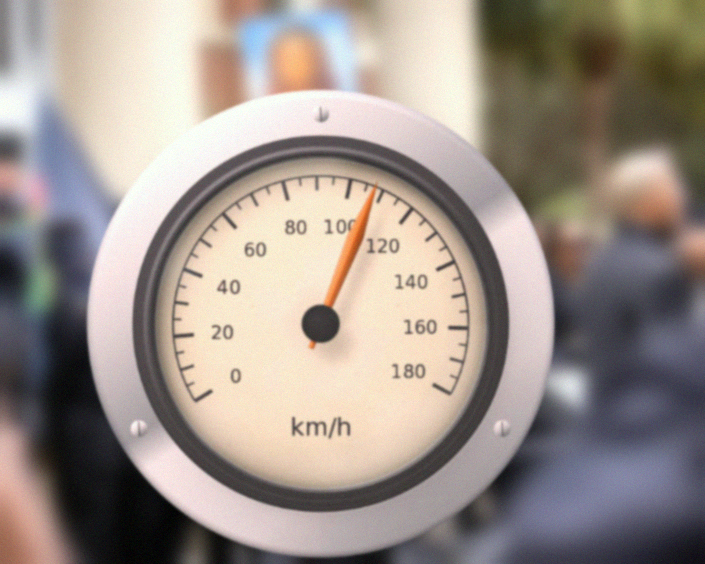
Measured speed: **107.5** km/h
